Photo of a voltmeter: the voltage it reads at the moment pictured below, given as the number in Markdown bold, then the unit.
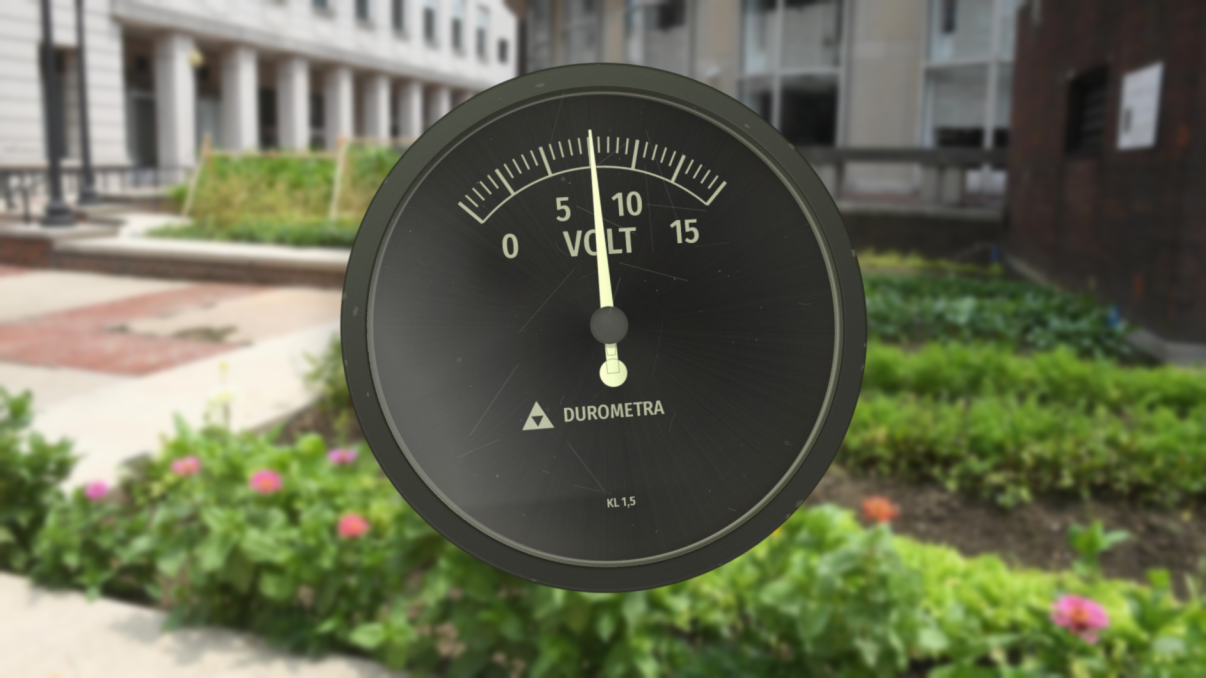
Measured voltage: **7.5** V
